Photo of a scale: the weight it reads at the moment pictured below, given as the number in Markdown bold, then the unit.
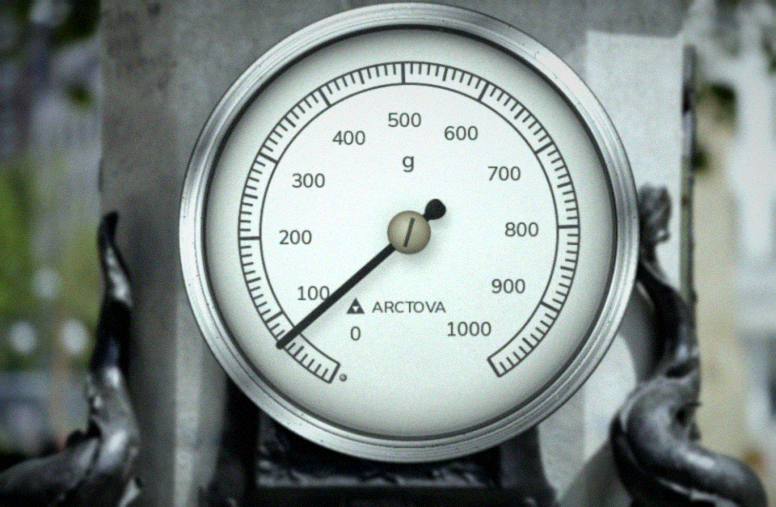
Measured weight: **70** g
